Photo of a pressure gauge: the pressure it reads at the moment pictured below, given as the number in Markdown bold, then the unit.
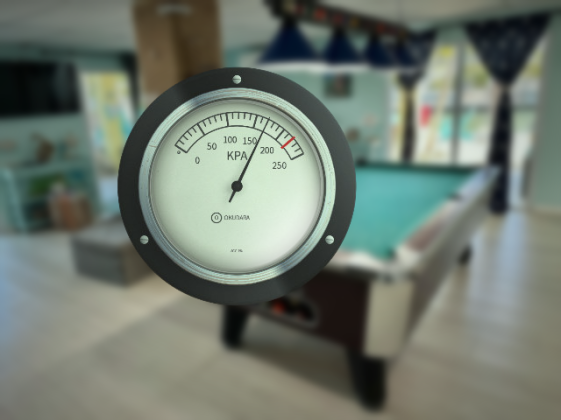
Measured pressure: **170** kPa
